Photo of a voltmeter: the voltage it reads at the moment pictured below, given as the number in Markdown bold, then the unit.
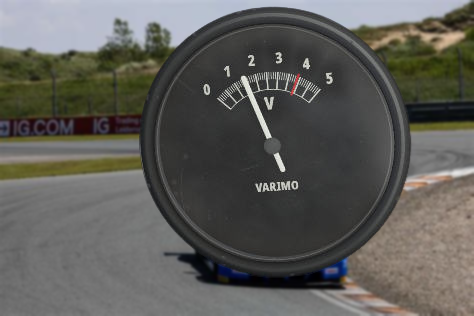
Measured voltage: **1.5** V
